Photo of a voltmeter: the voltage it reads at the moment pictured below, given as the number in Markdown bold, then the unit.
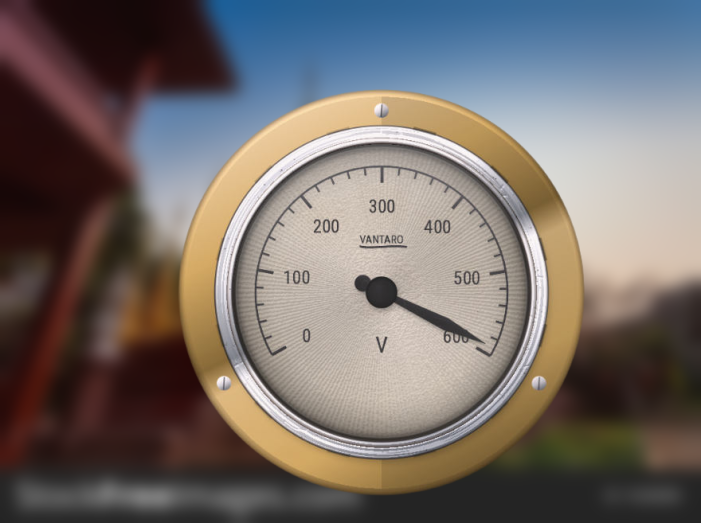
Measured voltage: **590** V
